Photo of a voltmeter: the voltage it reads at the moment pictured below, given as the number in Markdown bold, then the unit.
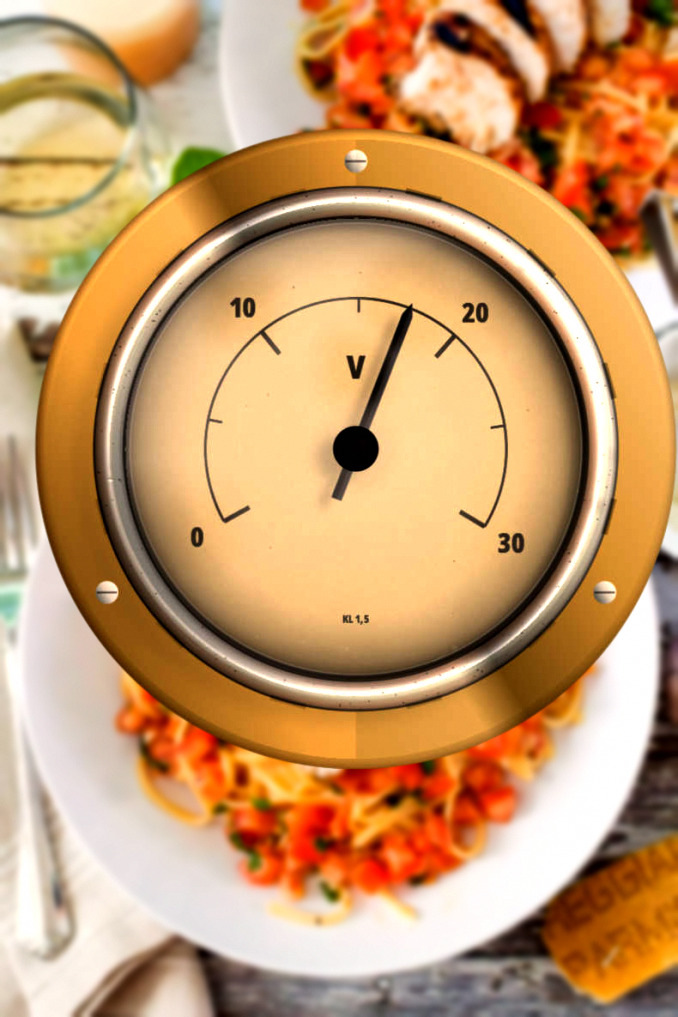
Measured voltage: **17.5** V
